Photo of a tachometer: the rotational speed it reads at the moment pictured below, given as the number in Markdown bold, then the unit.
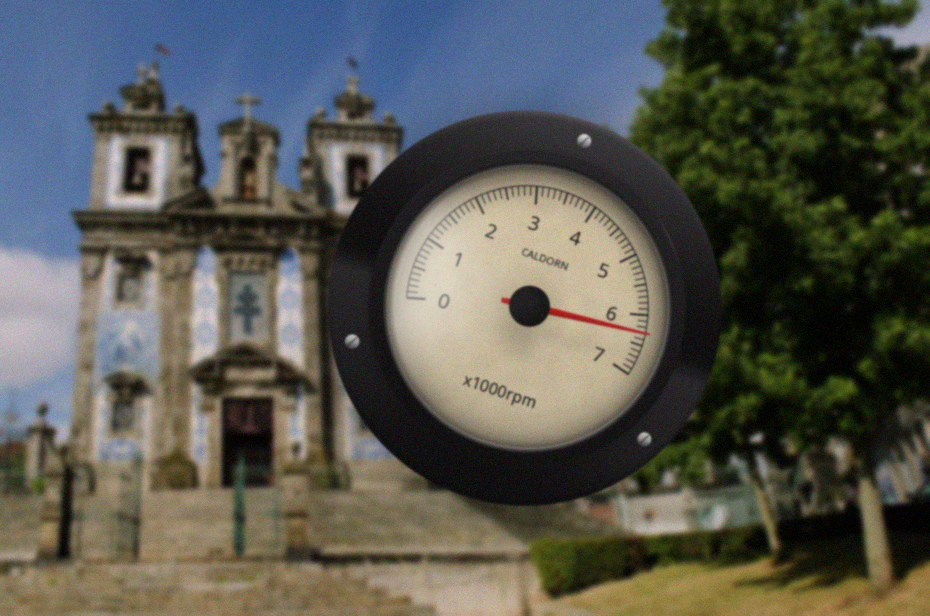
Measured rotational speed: **6300** rpm
